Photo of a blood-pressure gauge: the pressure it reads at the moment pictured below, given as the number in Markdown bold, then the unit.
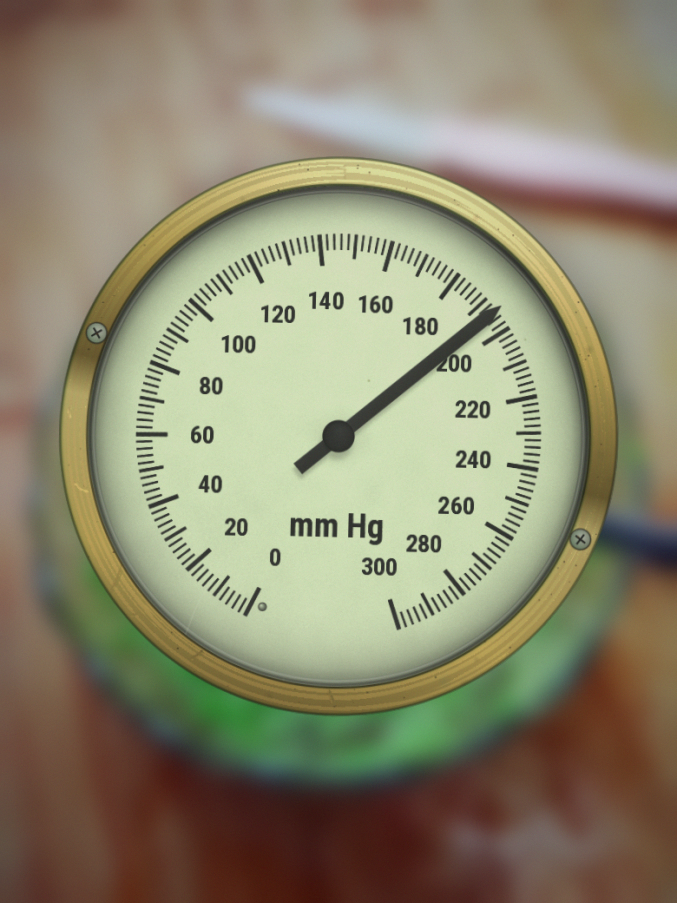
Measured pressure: **194** mmHg
